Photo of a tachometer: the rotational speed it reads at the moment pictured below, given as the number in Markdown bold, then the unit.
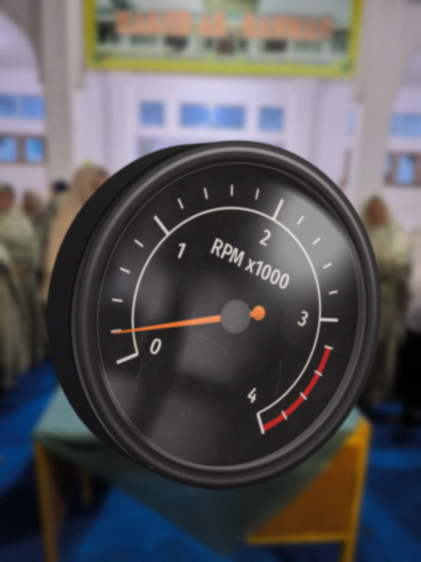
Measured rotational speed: **200** rpm
